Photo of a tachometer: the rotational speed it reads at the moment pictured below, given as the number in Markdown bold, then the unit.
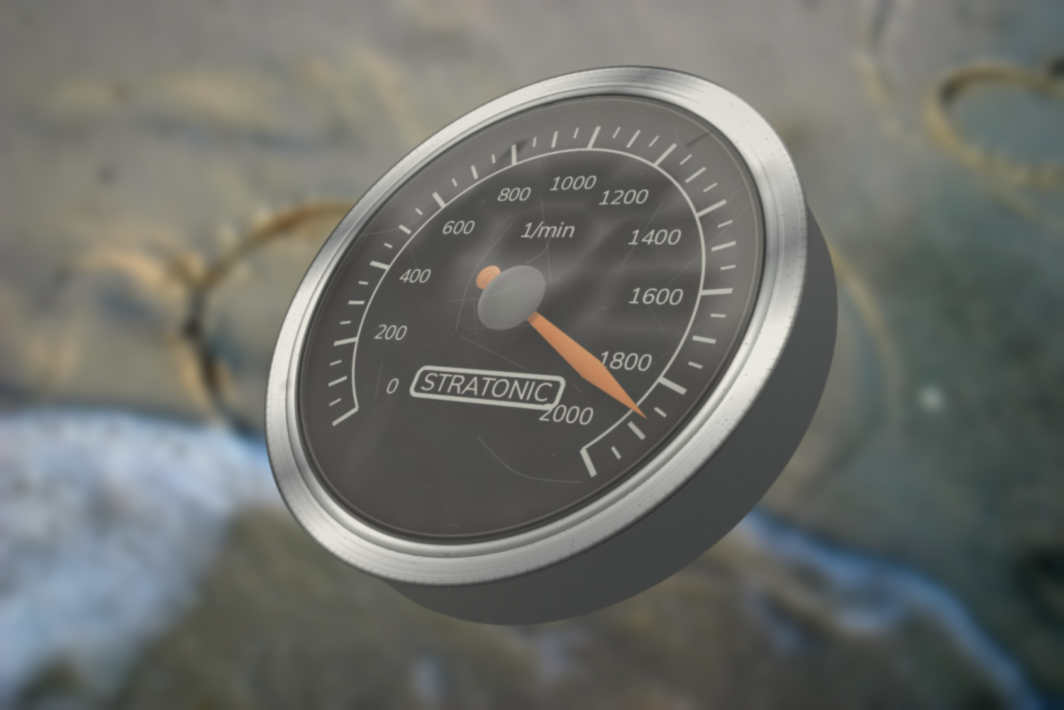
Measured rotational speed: **1875** rpm
